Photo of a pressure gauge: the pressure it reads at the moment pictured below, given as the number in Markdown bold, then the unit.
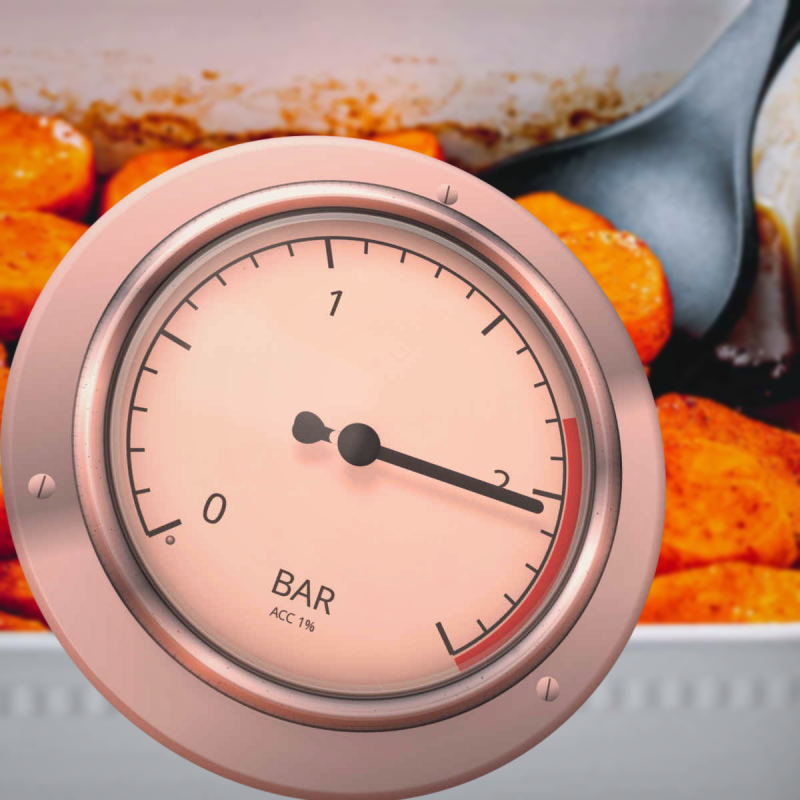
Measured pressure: **2.05** bar
